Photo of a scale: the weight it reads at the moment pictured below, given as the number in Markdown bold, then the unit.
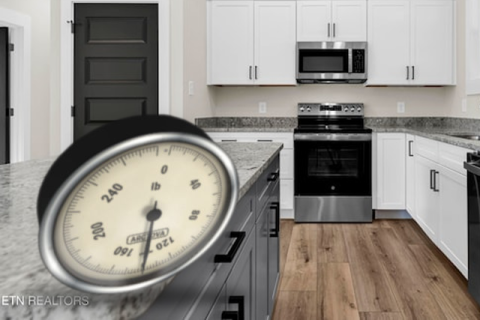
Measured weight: **140** lb
